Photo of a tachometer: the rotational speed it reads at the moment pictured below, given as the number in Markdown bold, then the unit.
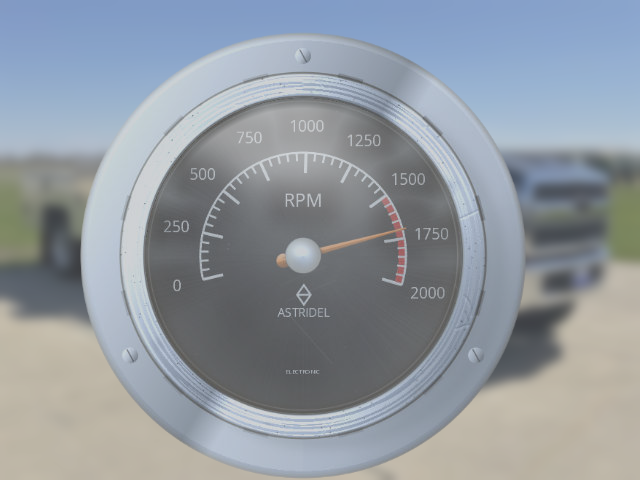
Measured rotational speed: **1700** rpm
